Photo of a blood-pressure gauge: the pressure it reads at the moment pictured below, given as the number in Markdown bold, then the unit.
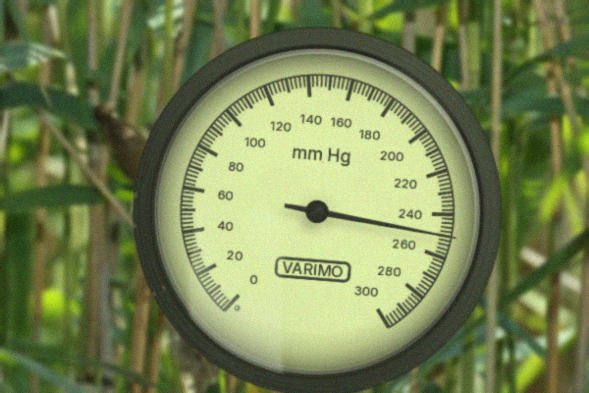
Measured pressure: **250** mmHg
